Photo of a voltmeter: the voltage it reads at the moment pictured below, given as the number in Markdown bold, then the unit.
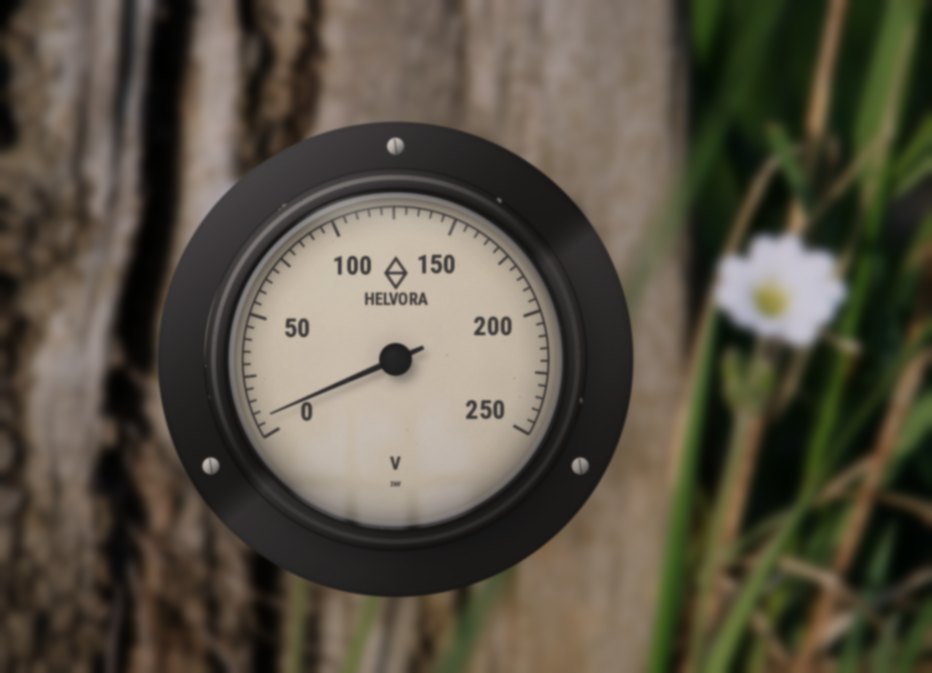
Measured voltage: **7.5** V
